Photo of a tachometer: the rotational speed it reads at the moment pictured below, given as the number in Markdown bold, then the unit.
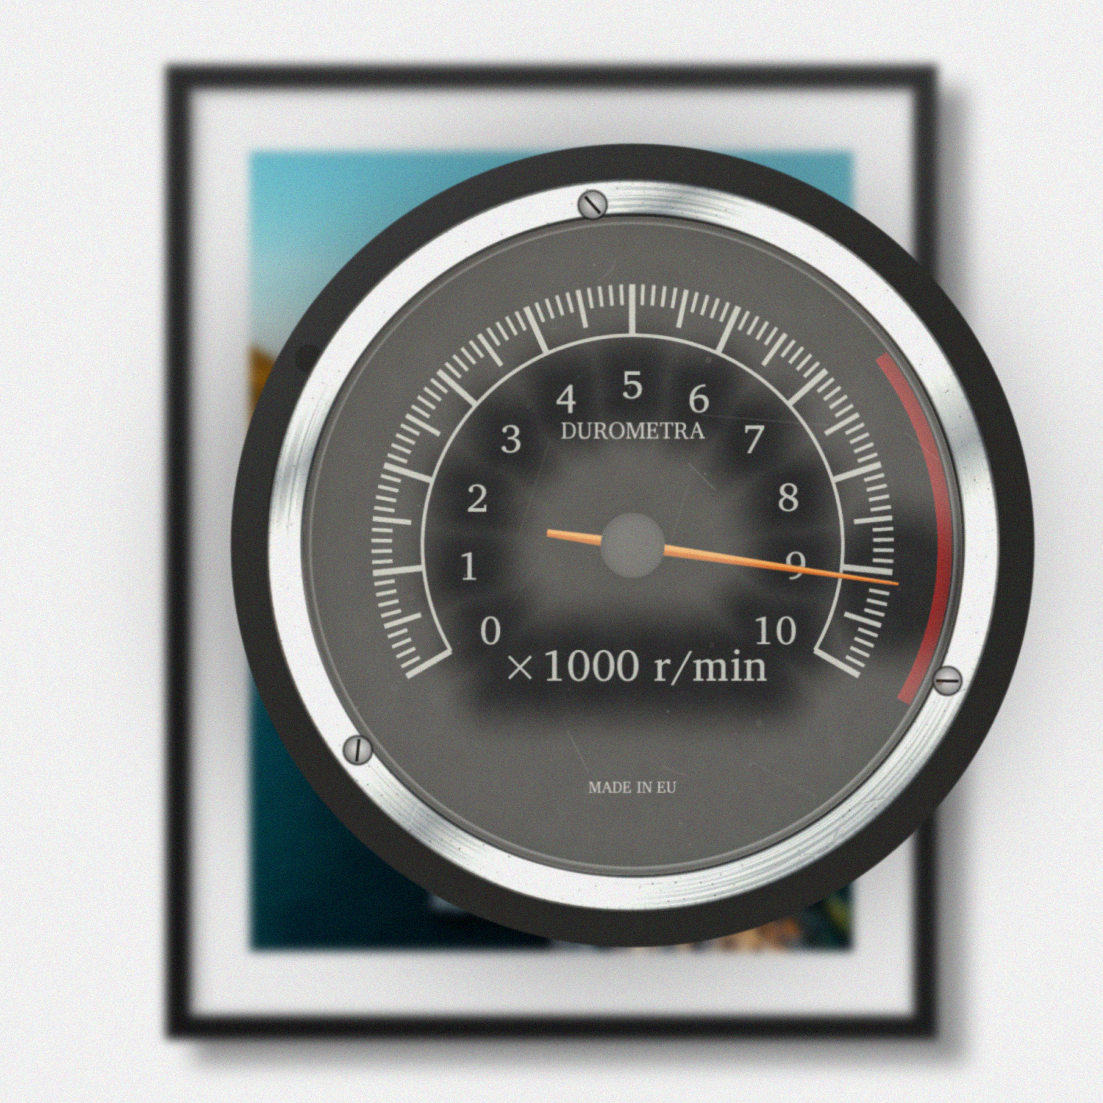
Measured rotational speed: **9100** rpm
